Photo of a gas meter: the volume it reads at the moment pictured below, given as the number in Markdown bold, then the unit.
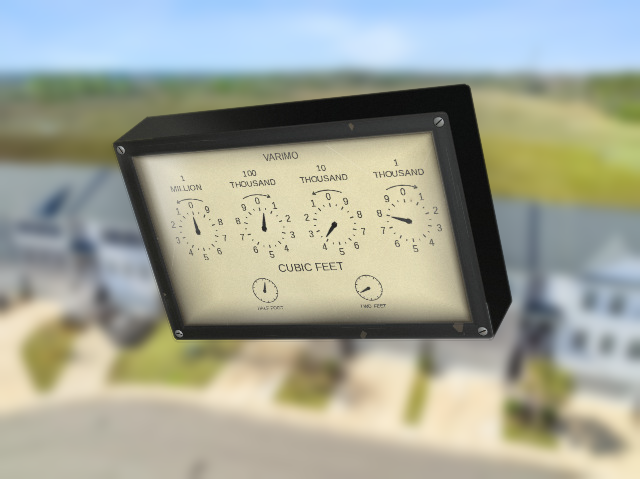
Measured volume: **3800** ft³
